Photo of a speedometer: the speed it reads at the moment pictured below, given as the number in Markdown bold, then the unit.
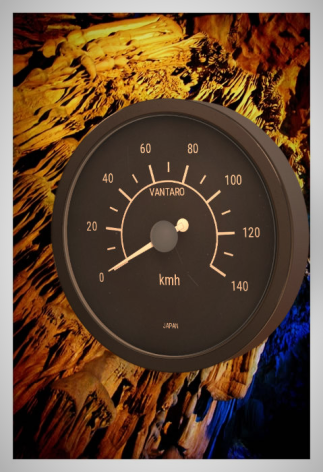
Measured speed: **0** km/h
